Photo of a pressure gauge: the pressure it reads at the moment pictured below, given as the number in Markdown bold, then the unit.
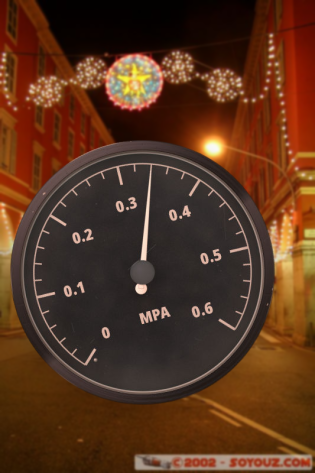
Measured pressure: **0.34** MPa
